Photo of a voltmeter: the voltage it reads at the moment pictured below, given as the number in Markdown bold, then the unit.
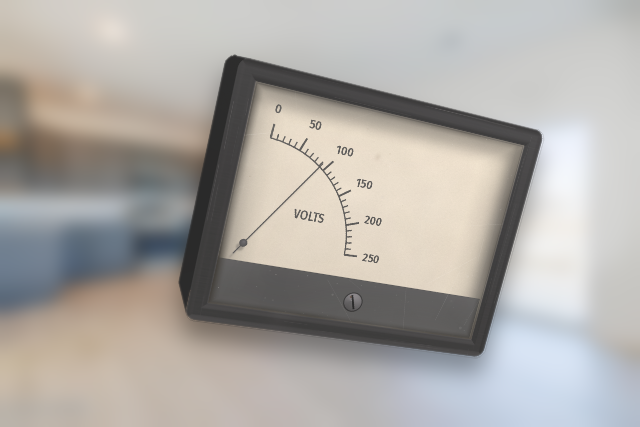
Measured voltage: **90** V
